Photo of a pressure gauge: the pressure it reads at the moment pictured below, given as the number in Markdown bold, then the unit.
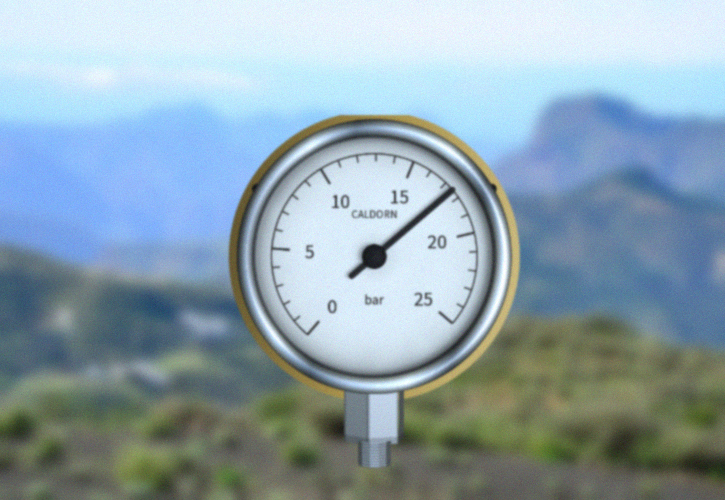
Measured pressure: **17.5** bar
